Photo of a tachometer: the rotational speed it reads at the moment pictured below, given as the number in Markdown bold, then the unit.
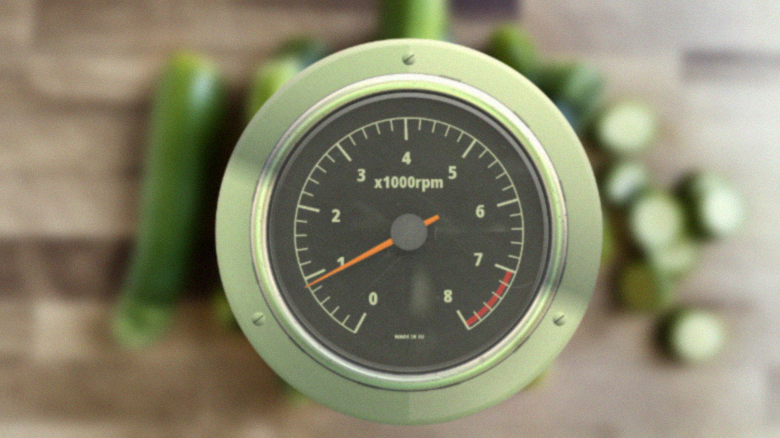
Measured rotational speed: **900** rpm
